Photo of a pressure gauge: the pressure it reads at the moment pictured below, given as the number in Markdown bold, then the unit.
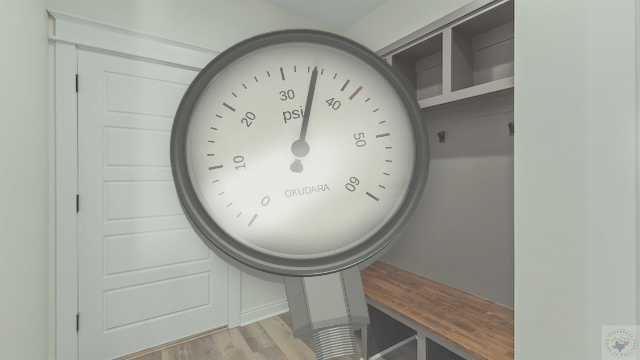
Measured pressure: **35** psi
